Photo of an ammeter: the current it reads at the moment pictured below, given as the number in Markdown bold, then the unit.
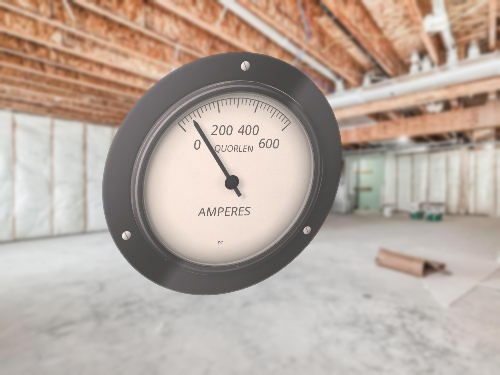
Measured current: **60** A
